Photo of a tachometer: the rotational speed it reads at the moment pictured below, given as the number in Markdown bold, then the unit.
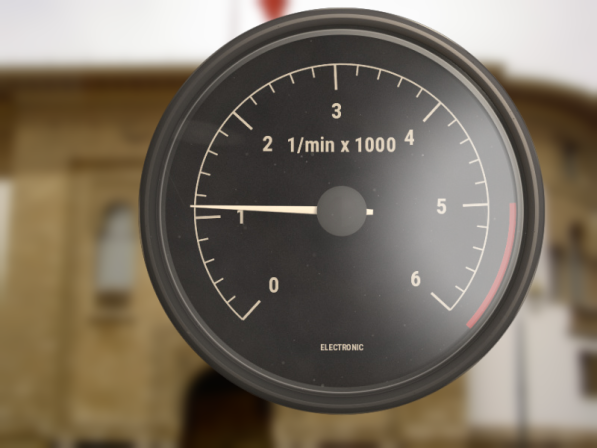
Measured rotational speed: **1100** rpm
